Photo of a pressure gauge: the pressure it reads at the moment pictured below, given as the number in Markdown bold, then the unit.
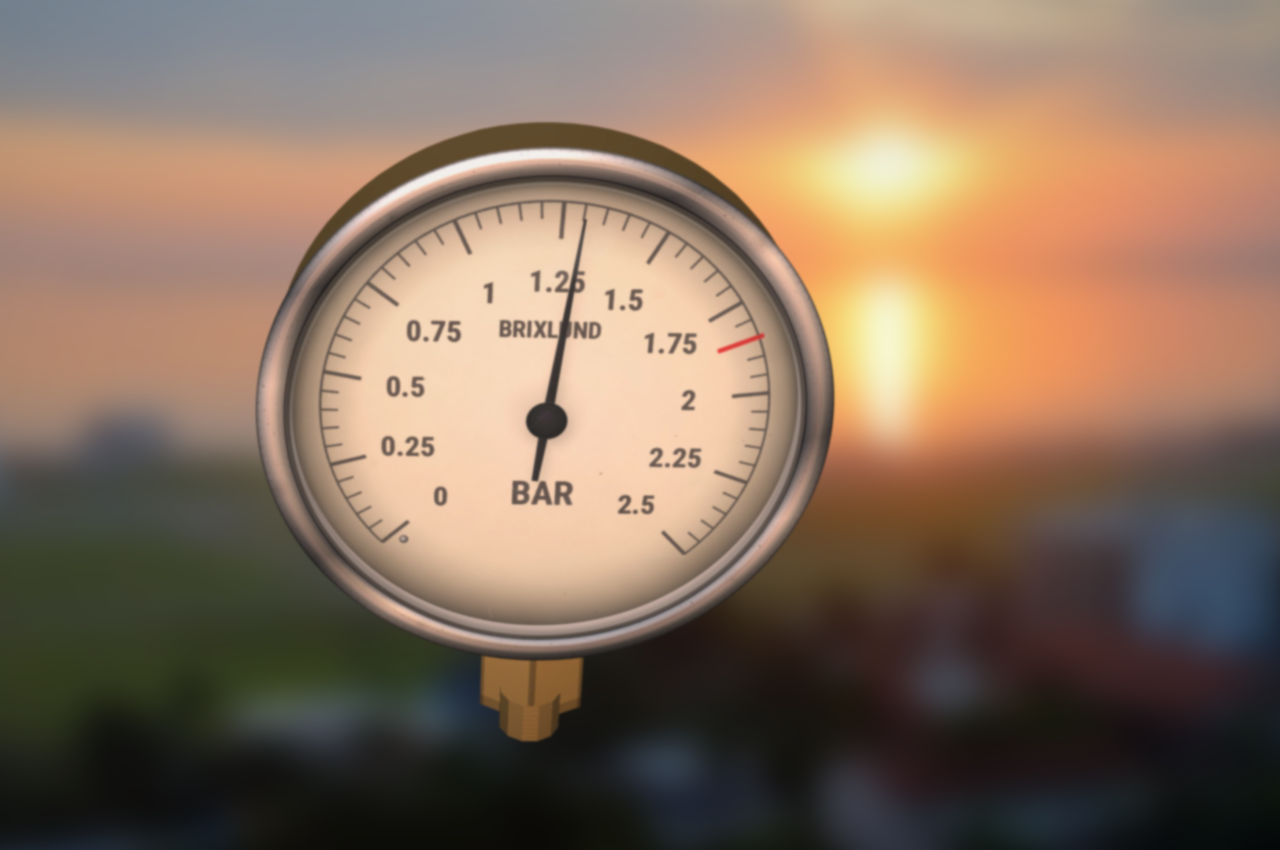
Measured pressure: **1.3** bar
